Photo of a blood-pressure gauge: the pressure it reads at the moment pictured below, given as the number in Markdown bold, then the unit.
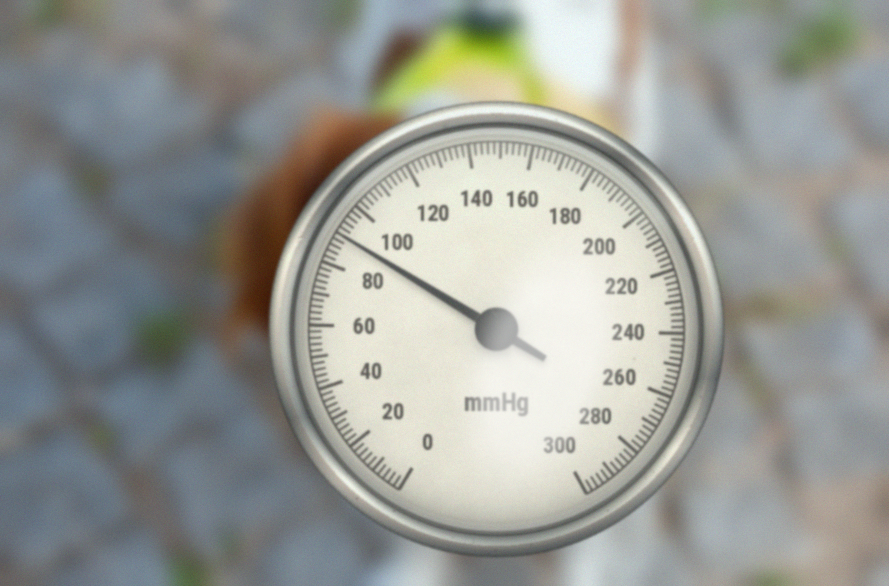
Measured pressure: **90** mmHg
